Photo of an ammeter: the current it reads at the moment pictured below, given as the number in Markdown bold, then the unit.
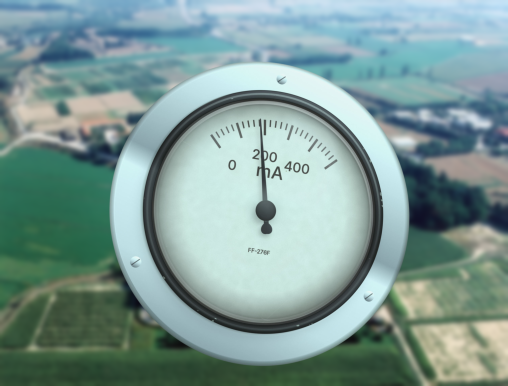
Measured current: **180** mA
